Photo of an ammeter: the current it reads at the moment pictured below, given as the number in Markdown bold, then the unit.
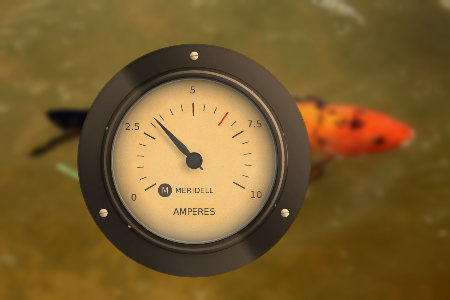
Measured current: **3.25** A
